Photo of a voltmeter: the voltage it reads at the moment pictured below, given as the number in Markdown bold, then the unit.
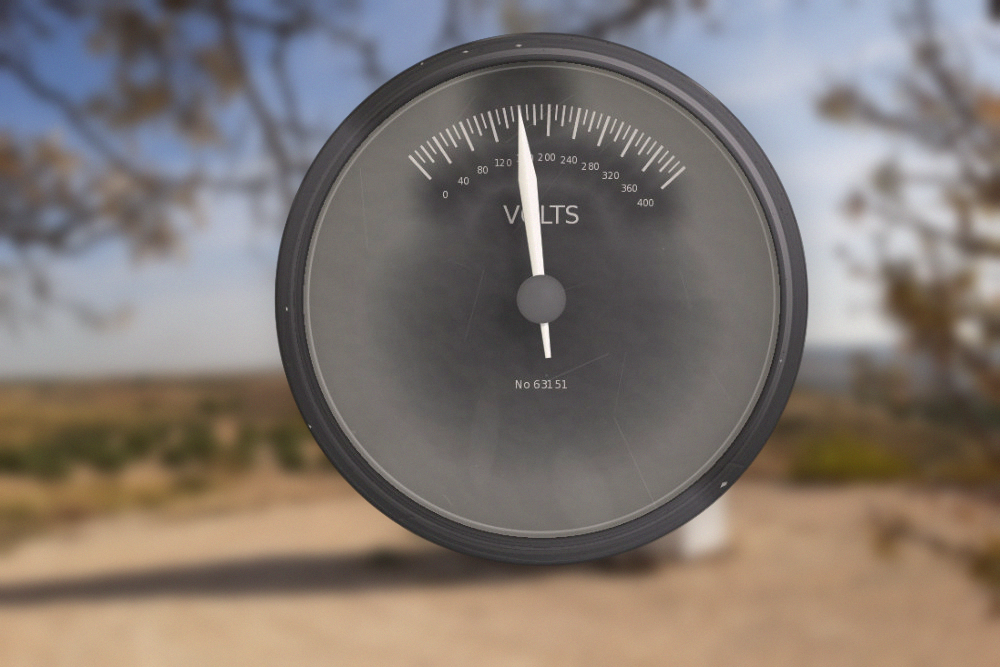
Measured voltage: **160** V
